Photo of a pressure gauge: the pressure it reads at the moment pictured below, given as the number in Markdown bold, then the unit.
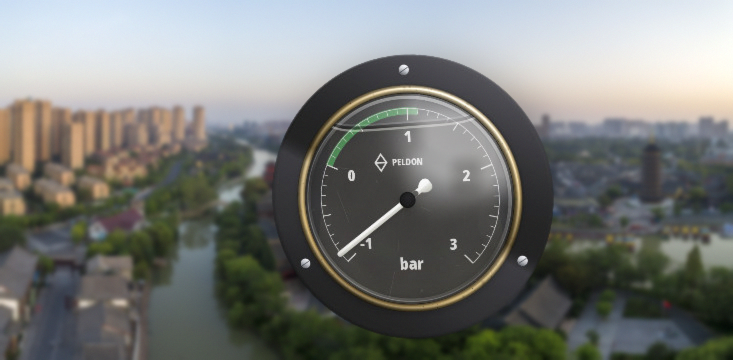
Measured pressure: **-0.9** bar
